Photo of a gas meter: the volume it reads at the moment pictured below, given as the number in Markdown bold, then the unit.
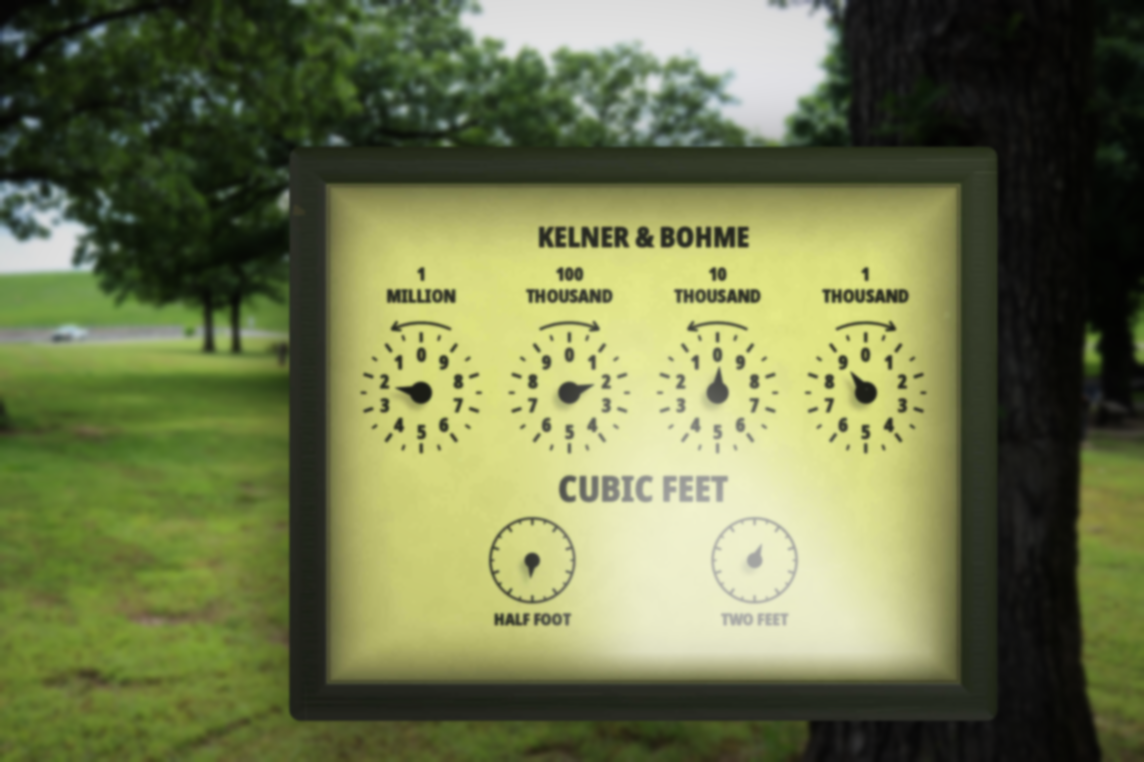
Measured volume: **219900** ft³
